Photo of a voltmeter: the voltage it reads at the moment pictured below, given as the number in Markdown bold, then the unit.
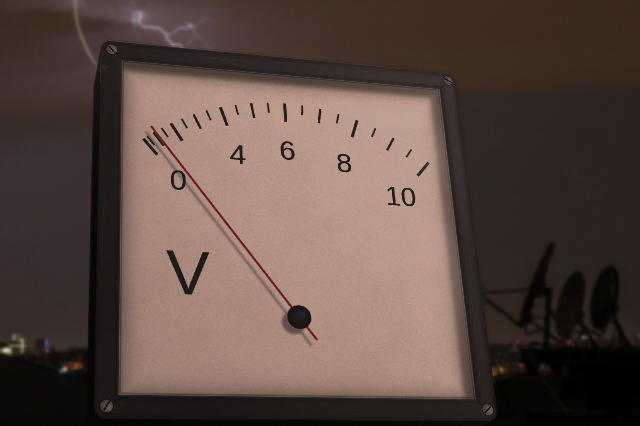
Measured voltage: **1** V
